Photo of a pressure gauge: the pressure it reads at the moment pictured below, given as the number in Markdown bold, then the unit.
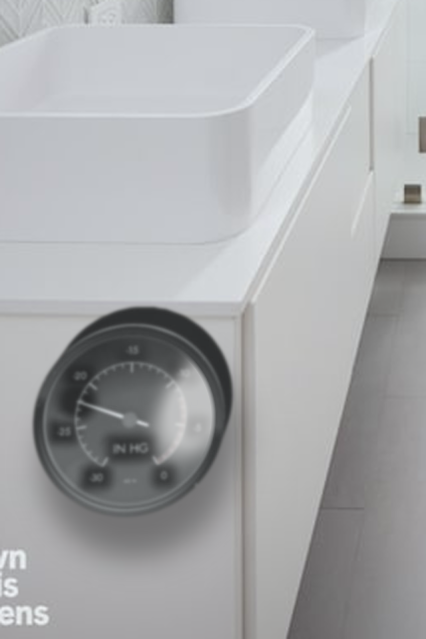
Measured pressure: **-22** inHg
